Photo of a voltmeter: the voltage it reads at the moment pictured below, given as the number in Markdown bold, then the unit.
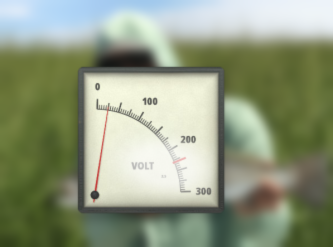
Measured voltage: **25** V
